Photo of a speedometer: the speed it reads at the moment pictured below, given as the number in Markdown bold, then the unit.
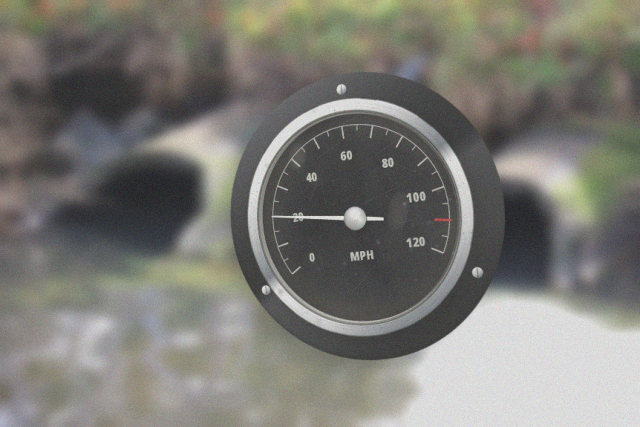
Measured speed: **20** mph
